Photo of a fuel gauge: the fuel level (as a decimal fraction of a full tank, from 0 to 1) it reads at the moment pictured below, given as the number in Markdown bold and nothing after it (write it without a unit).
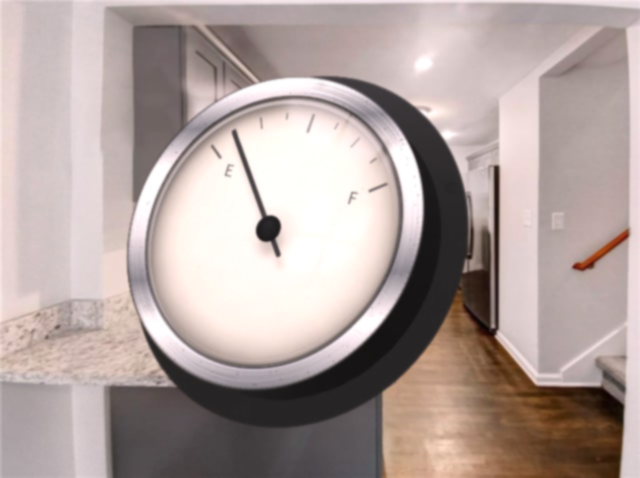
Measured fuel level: **0.125**
